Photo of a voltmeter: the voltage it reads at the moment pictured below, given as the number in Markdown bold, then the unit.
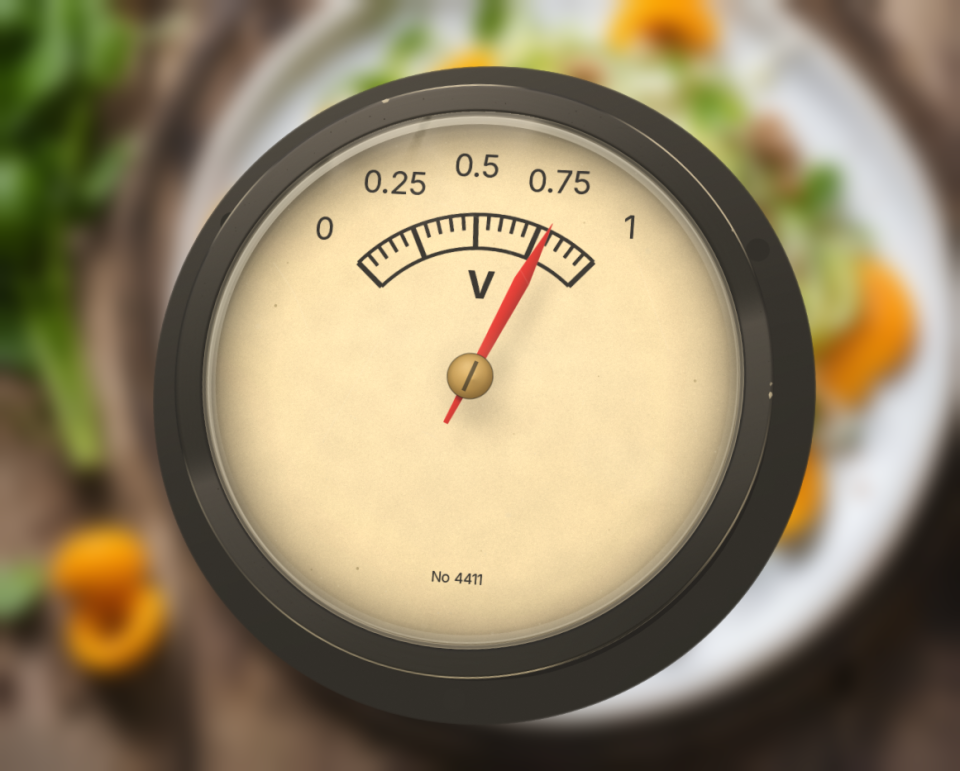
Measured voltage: **0.8** V
